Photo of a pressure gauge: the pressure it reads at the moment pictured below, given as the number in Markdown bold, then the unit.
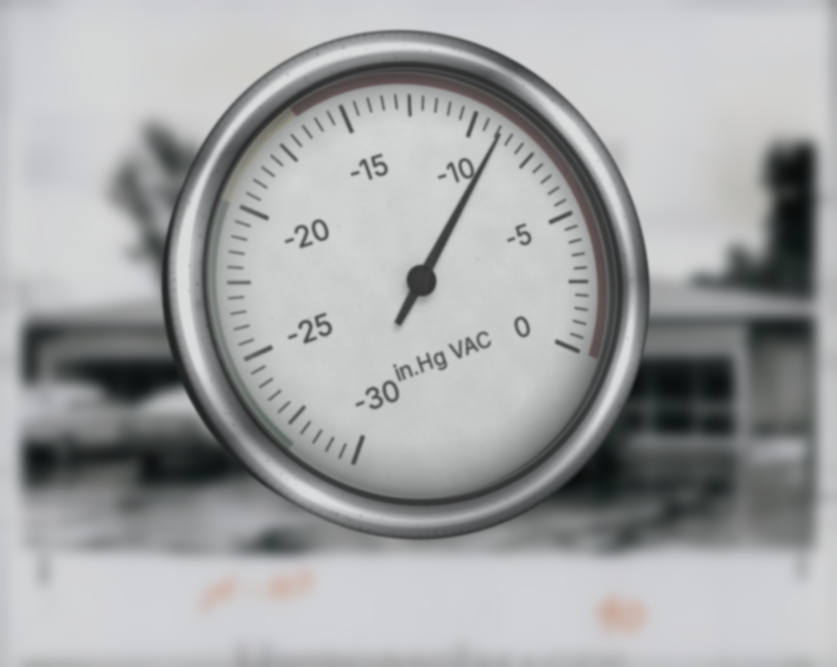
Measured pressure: **-9** inHg
